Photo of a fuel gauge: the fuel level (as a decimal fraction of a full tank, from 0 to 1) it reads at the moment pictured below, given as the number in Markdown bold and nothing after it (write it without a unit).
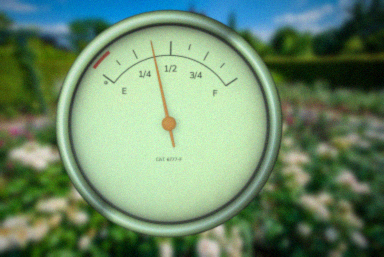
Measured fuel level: **0.375**
